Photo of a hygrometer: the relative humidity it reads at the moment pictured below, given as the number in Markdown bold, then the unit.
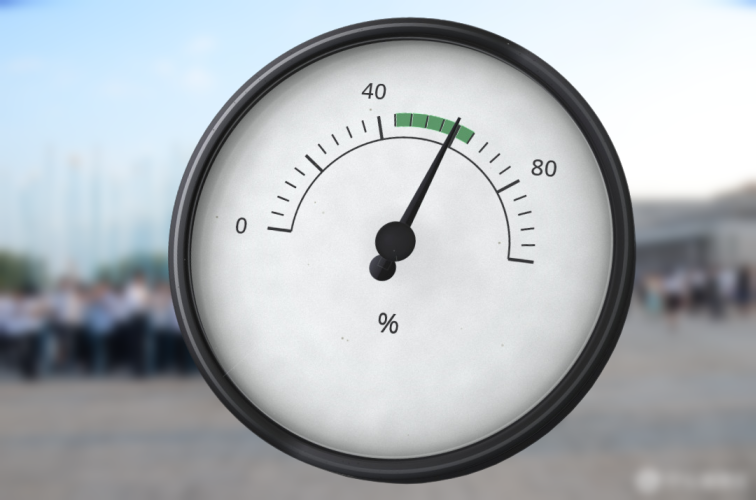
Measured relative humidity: **60** %
